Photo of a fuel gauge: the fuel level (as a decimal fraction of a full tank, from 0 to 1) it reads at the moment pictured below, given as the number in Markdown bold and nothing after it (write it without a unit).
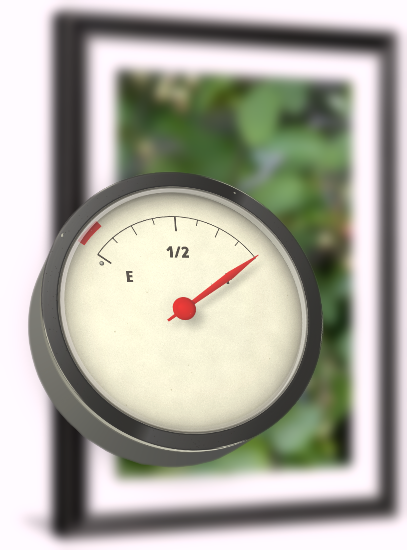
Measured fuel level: **1**
